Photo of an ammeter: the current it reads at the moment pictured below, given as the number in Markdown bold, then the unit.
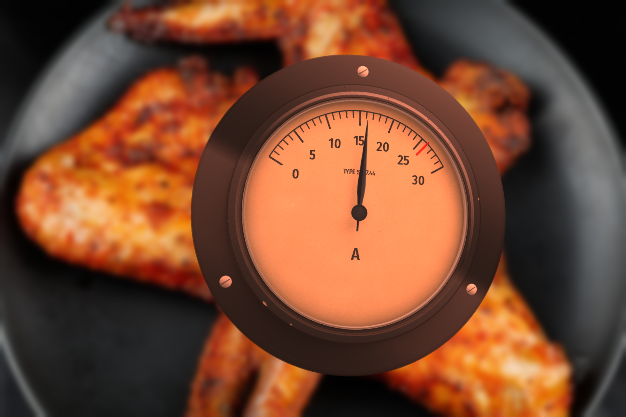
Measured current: **16** A
